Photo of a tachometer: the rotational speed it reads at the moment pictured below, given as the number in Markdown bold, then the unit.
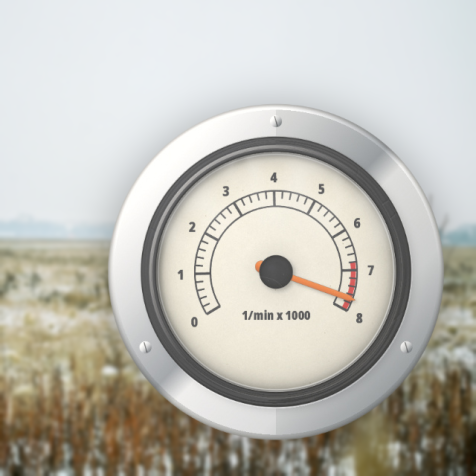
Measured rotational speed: **7700** rpm
